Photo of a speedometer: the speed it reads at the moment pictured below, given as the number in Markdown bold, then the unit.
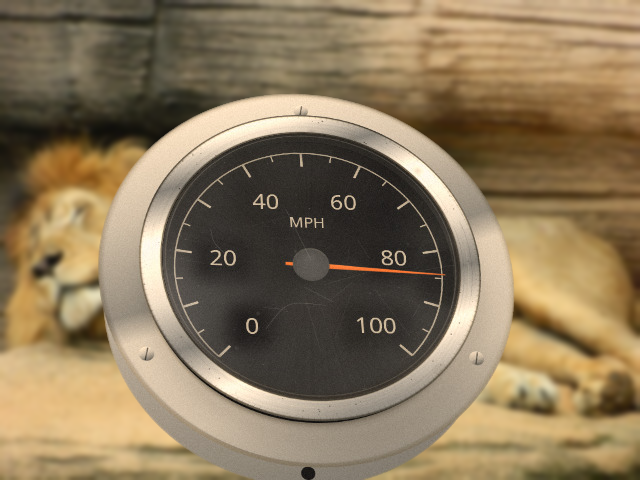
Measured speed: **85** mph
